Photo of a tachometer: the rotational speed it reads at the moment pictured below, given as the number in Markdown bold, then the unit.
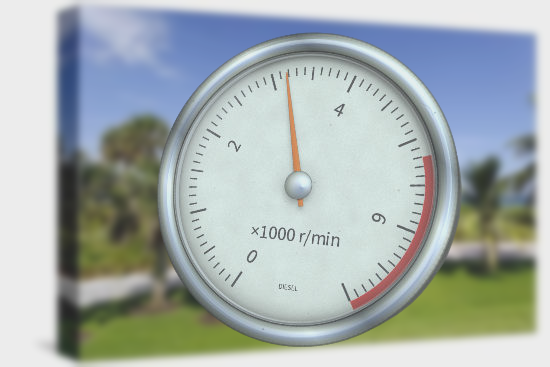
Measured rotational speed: **3200** rpm
